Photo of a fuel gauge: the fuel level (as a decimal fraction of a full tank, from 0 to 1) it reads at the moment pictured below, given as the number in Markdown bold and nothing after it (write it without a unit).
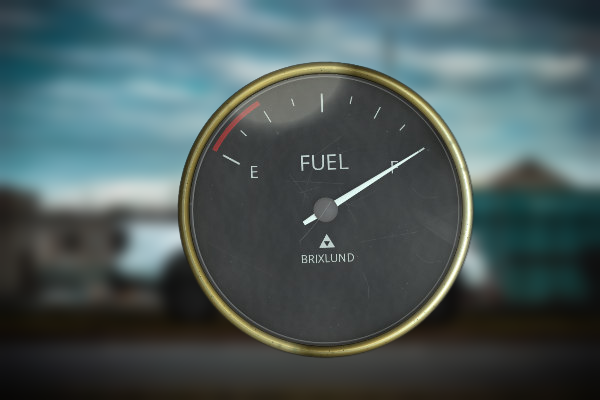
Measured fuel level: **1**
